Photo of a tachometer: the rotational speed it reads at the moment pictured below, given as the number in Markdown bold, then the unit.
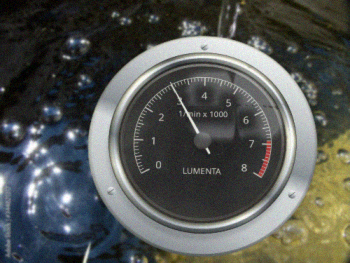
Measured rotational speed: **3000** rpm
